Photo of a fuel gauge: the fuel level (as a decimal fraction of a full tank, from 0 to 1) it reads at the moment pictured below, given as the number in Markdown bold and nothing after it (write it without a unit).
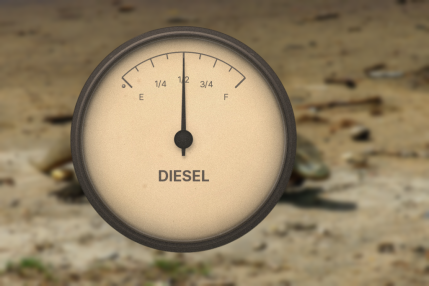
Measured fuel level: **0.5**
